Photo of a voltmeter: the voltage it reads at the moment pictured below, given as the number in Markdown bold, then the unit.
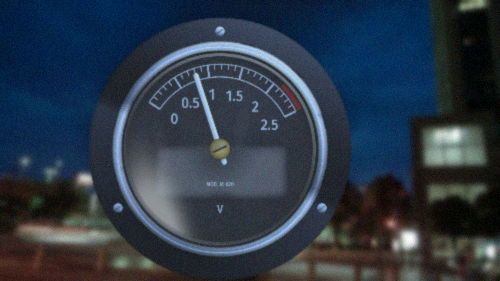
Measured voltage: **0.8** V
